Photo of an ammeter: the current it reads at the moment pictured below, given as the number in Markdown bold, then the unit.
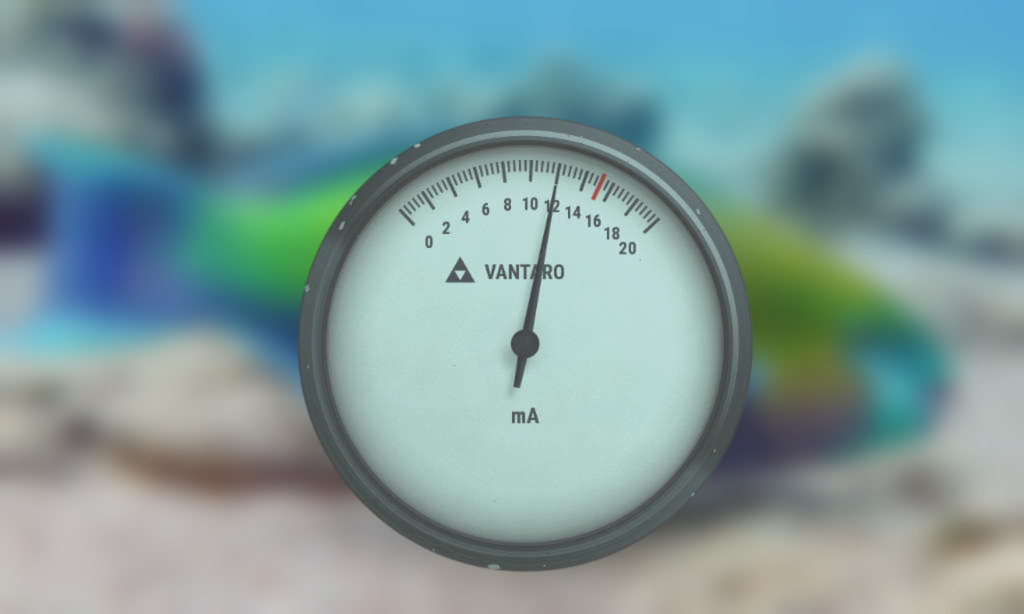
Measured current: **12** mA
